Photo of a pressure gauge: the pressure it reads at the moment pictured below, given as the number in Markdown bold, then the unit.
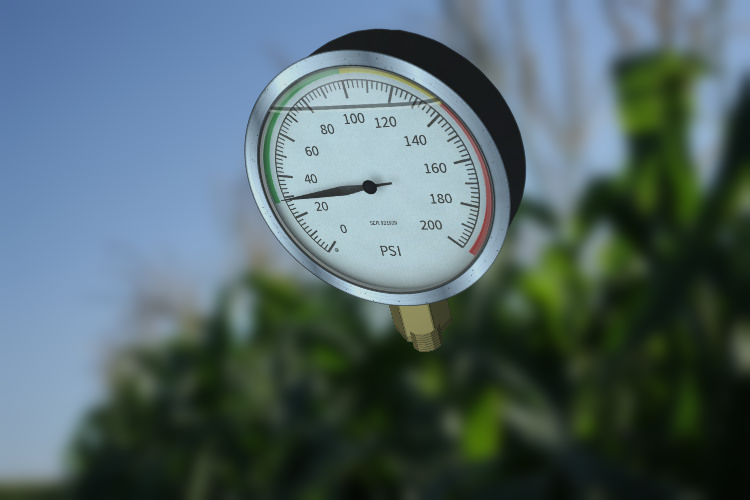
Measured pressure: **30** psi
